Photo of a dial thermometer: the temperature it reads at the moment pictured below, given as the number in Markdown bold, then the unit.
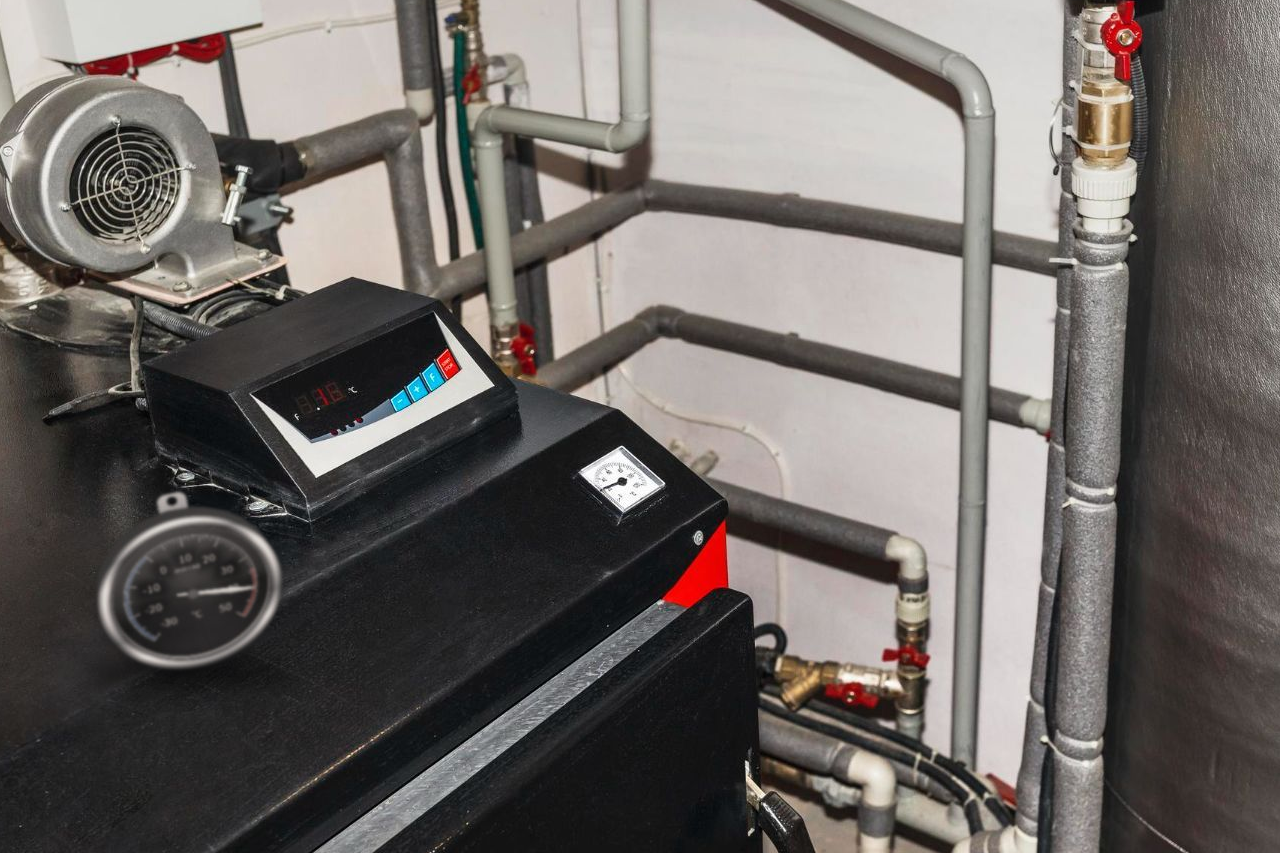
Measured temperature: **40** °C
